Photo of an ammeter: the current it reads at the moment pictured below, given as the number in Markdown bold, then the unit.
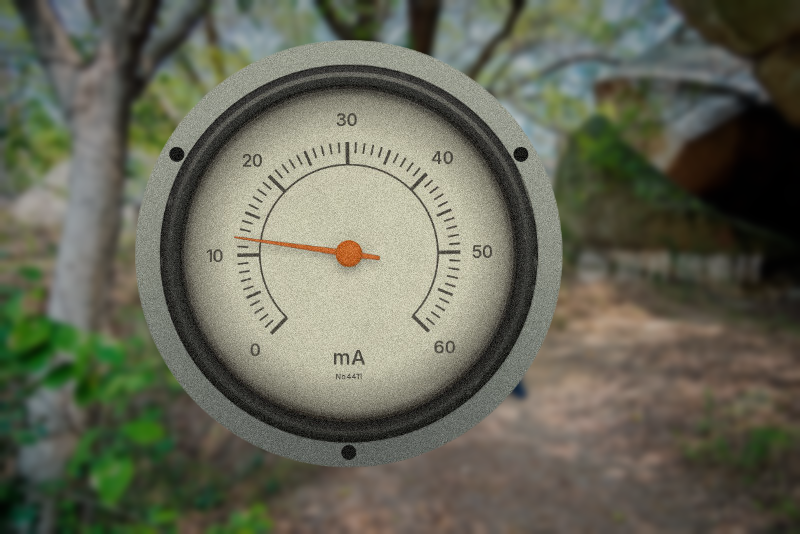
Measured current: **12** mA
